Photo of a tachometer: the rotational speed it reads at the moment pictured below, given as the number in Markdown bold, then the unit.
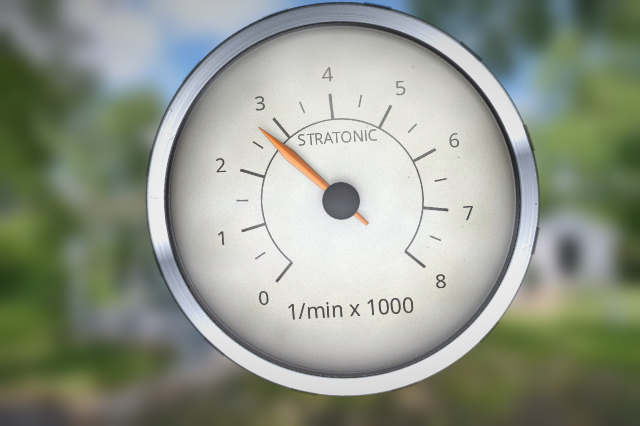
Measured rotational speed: **2750** rpm
